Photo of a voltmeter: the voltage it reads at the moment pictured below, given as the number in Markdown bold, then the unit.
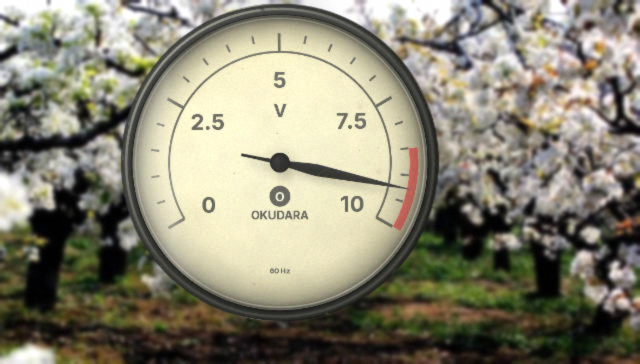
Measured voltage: **9.25** V
